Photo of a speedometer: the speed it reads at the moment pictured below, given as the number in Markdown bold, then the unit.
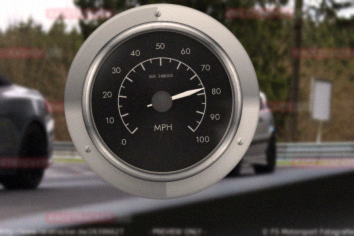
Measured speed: **77.5** mph
